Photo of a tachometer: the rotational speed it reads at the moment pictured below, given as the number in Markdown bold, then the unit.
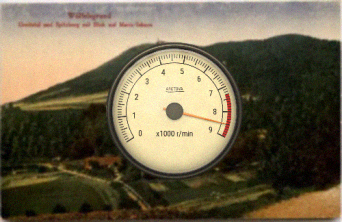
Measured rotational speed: **8500** rpm
